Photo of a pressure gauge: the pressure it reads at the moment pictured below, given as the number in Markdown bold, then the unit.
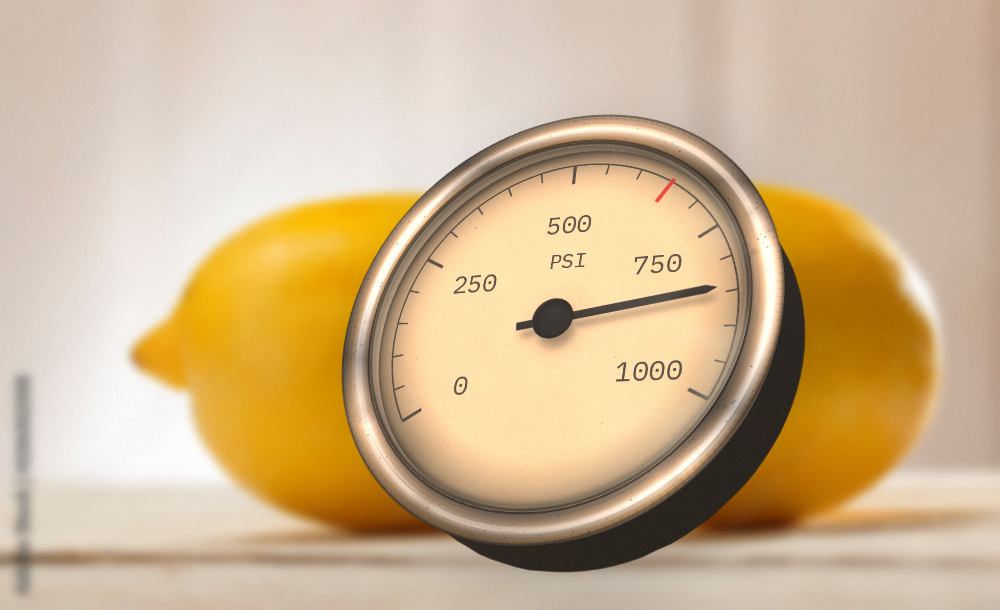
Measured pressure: **850** psi
